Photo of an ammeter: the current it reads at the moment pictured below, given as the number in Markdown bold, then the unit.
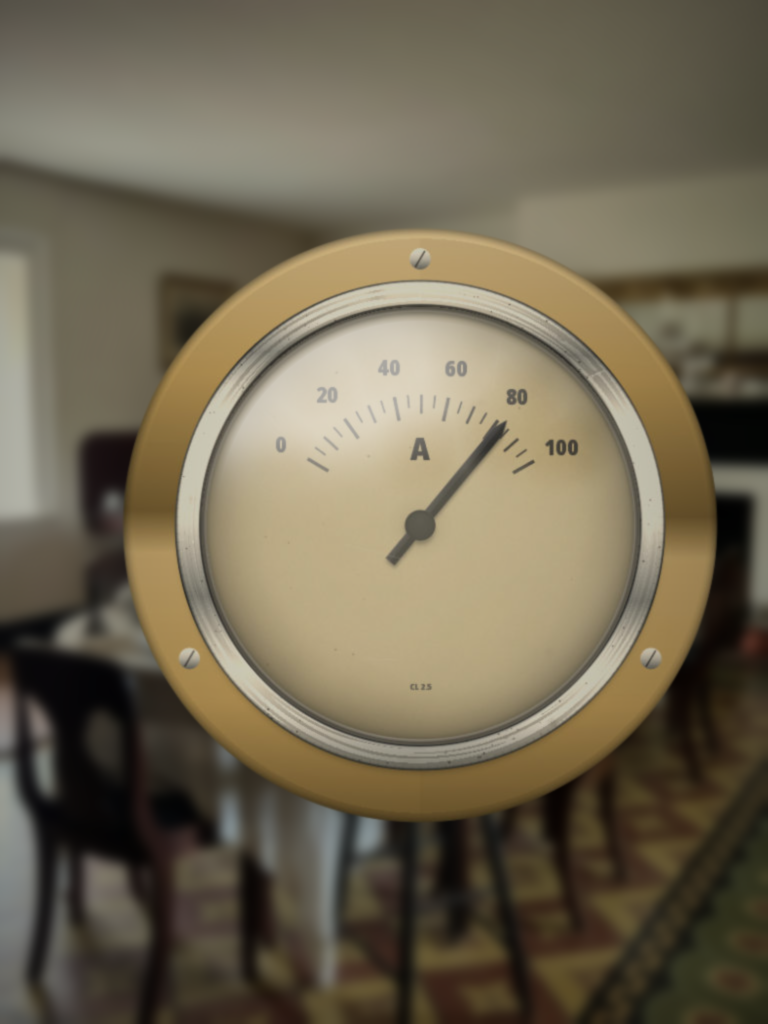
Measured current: **82.5** A
